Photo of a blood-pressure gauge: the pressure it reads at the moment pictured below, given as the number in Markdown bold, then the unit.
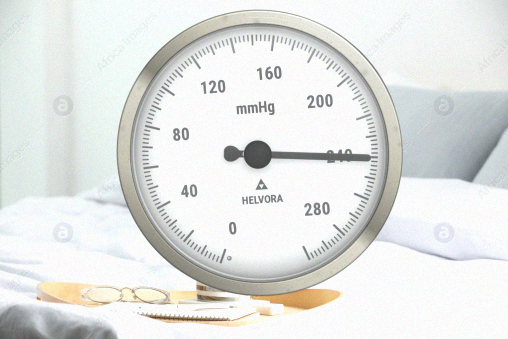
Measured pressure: **240** mmHg
